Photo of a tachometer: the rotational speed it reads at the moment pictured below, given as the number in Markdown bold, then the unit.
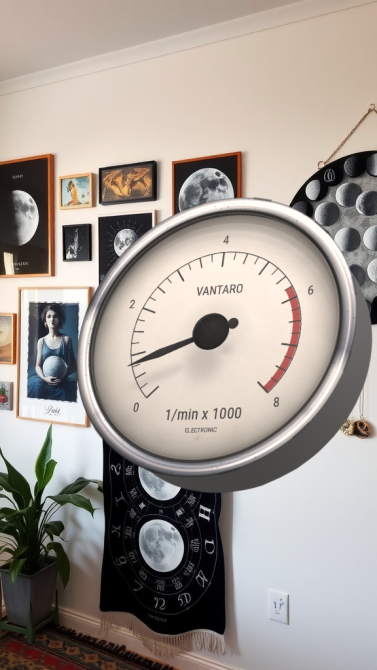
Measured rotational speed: **750** rpm
